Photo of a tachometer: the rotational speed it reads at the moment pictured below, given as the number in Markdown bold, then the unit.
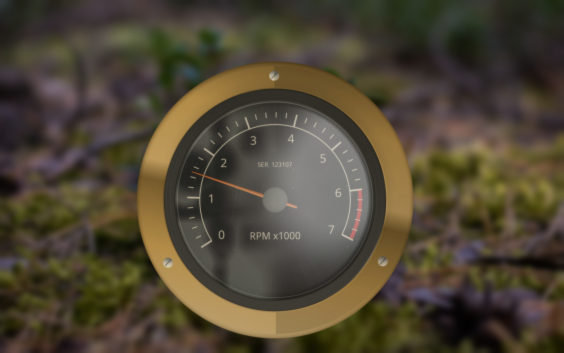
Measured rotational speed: **1500** rpm
